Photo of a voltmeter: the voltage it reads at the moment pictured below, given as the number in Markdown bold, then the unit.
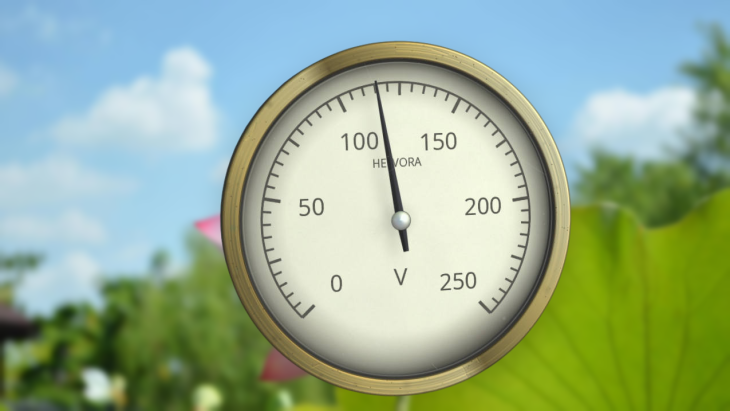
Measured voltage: **115** V
